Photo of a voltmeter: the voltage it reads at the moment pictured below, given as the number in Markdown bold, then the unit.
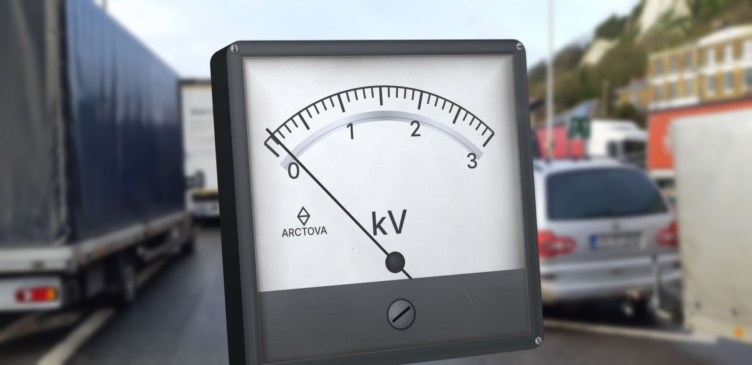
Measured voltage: **0.1** kV
